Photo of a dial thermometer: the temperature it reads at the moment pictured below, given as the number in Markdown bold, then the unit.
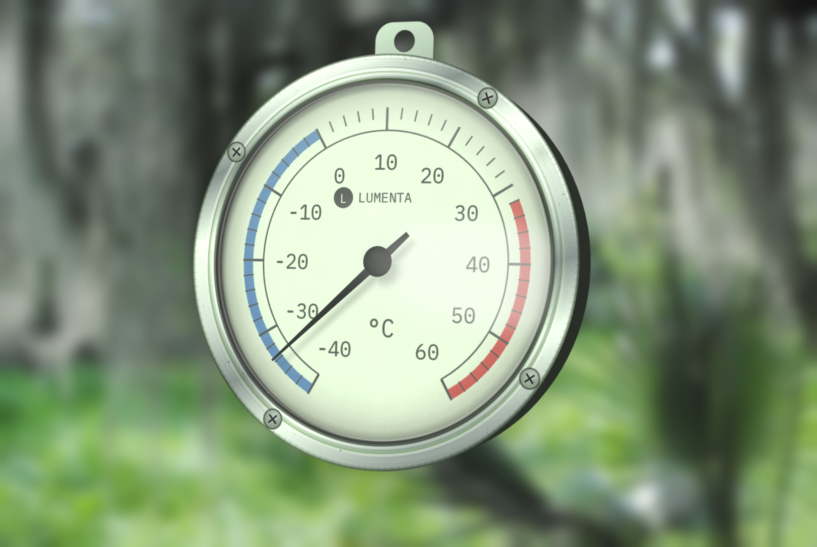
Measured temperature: **-34** °C
